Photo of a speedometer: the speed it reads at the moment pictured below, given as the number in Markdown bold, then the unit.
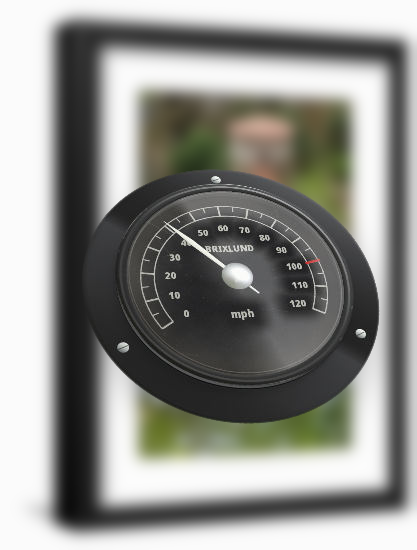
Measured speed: **40** mph
